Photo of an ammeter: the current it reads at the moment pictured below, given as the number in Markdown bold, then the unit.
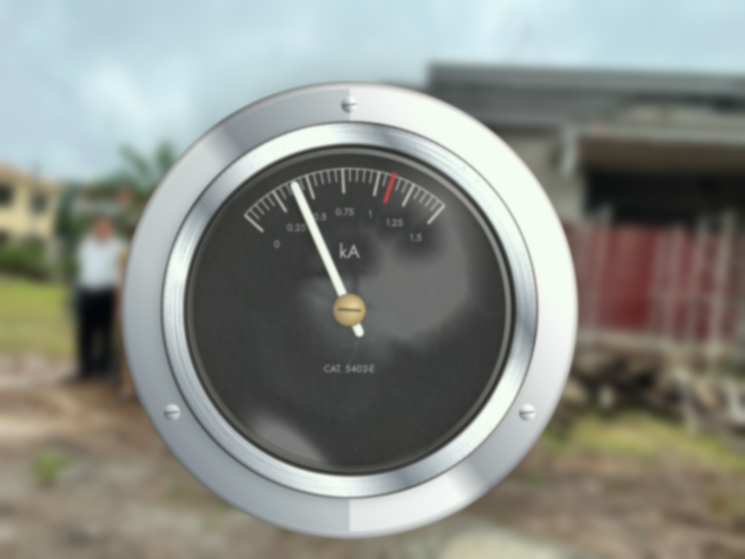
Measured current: **0.4** kA
